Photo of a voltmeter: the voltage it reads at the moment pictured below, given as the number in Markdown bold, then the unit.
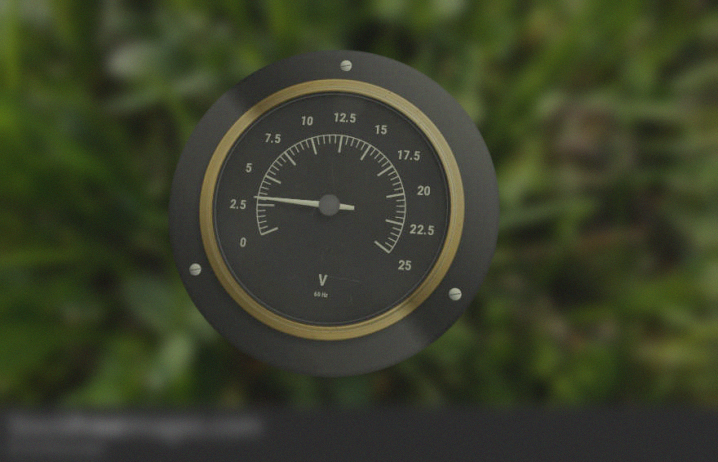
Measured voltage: **3** V
